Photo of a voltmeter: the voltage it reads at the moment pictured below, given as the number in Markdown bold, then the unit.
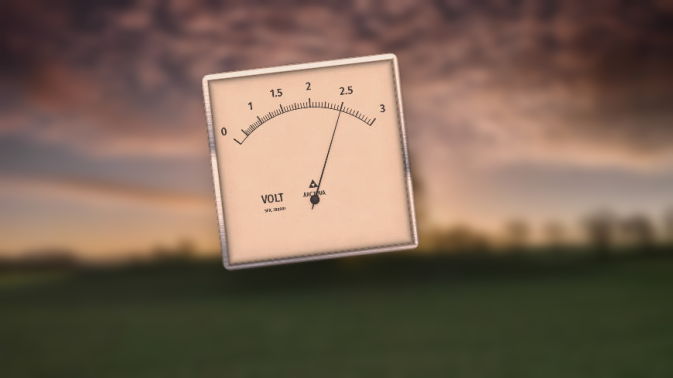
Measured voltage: **2.5** V
